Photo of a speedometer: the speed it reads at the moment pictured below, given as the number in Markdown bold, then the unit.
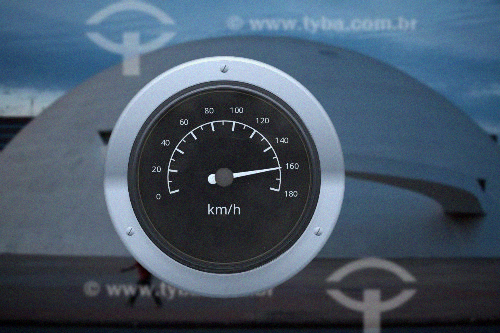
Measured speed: **160** km/h
